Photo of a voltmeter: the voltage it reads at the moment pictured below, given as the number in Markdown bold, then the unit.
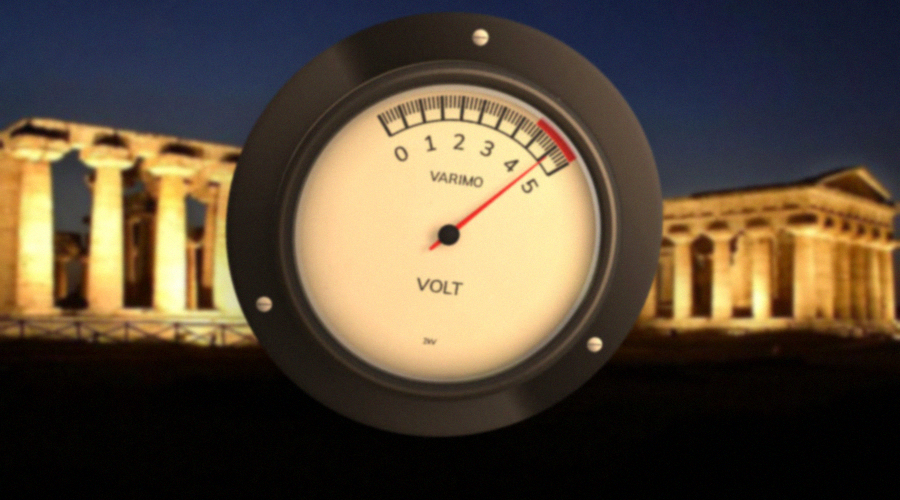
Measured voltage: **4.5** V
